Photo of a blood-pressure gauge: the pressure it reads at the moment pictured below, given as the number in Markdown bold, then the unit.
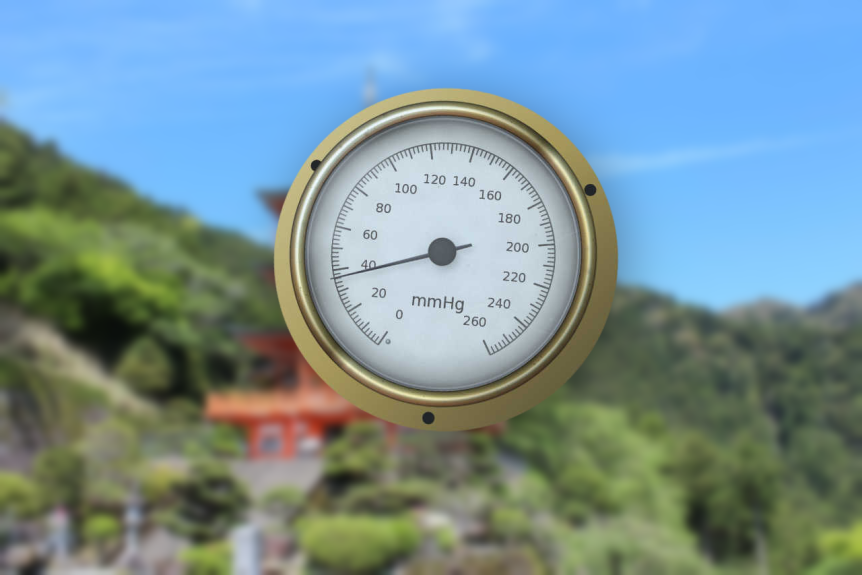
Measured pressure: **36** mmHg
